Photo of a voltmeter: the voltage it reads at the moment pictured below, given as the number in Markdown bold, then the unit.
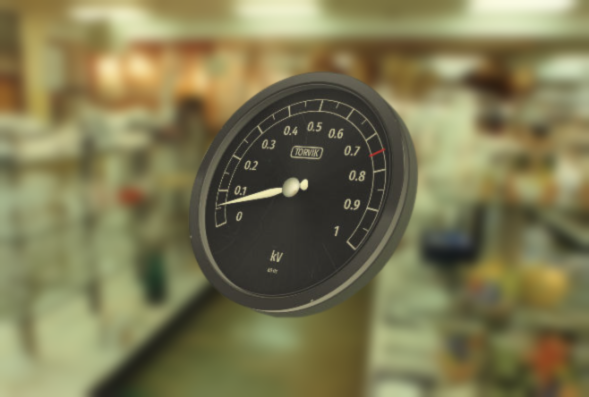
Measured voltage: **0.05** kV
